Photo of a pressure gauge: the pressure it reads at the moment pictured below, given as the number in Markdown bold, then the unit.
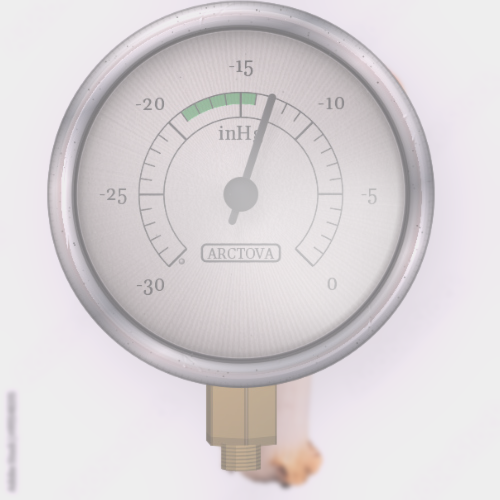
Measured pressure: **-13** inHg
